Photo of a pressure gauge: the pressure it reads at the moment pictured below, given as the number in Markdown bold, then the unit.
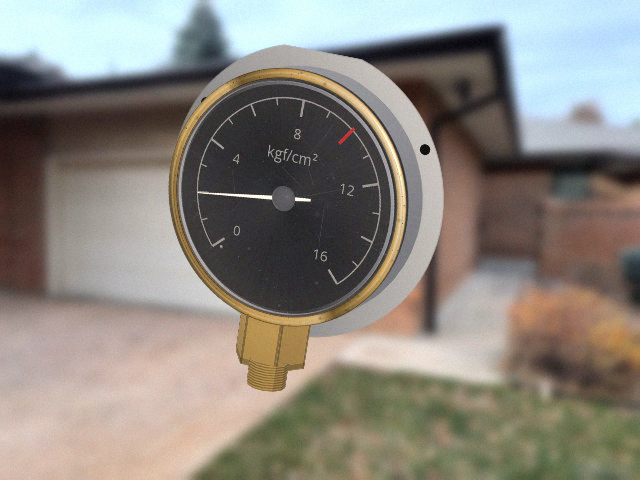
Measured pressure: **2** kg/cm²
